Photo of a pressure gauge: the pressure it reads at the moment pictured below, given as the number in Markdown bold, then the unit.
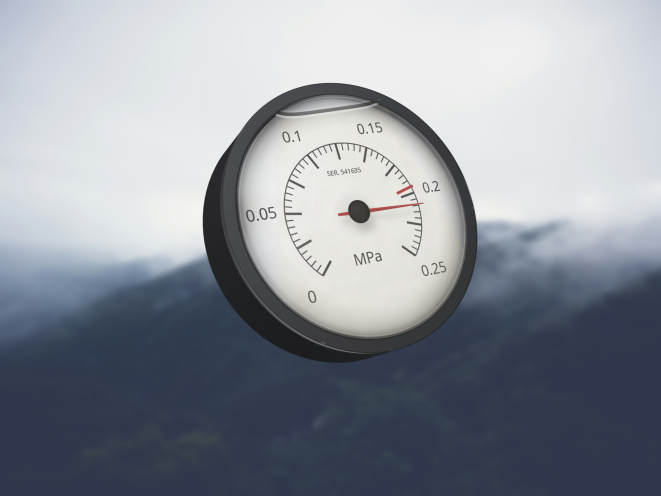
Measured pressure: **0.21** MPa
